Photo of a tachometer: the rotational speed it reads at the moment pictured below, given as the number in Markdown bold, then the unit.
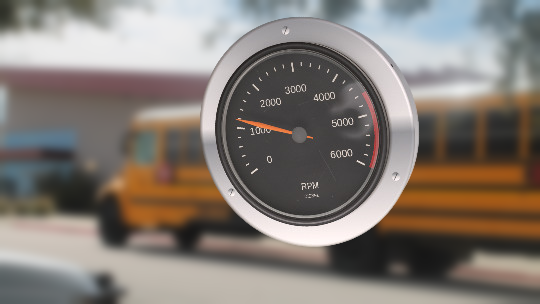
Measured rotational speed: **1200** rpm
